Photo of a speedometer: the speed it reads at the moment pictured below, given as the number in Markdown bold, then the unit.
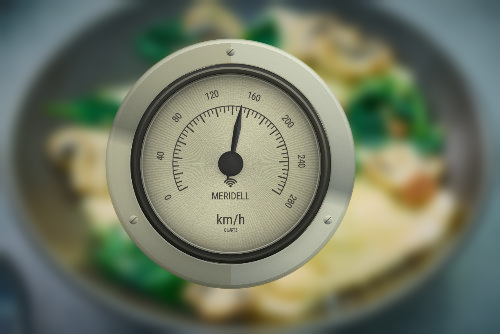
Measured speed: **150** km/h
